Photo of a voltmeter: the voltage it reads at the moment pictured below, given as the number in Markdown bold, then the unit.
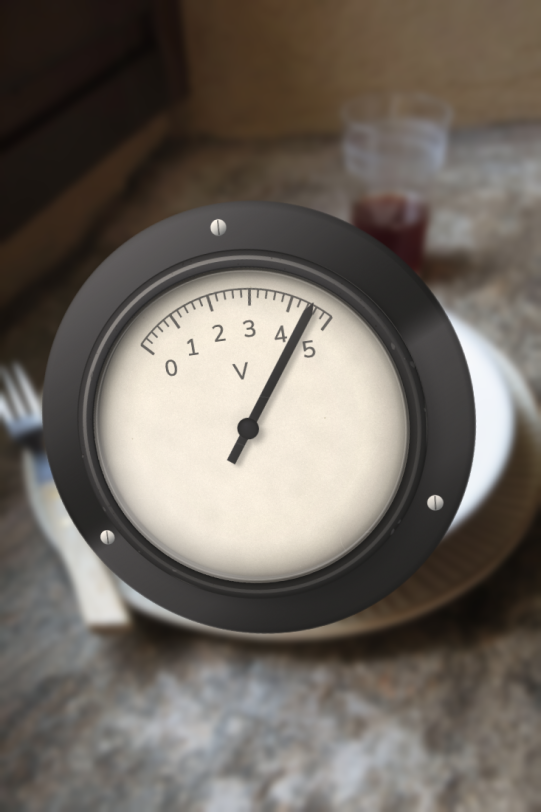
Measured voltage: **4.5** V
